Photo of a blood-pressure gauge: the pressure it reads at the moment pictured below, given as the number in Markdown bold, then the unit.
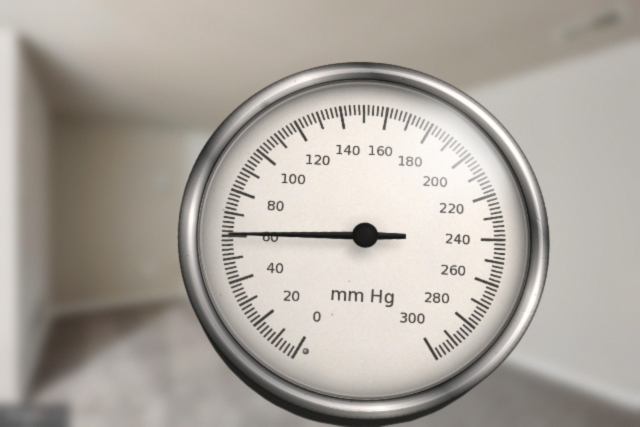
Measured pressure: **60** mmHg
